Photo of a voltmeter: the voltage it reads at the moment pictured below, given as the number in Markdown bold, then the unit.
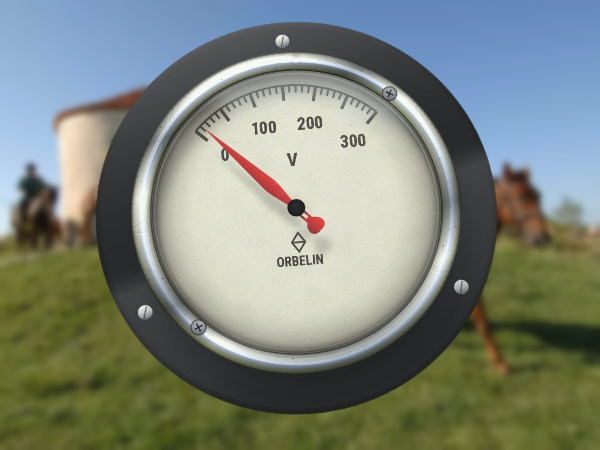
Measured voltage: **10** V
